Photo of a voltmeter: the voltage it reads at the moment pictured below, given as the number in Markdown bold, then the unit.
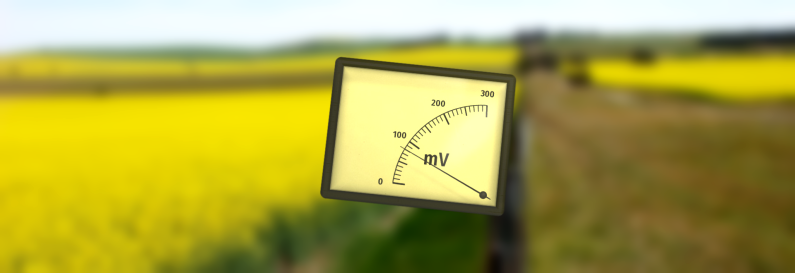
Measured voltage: **80** mV
